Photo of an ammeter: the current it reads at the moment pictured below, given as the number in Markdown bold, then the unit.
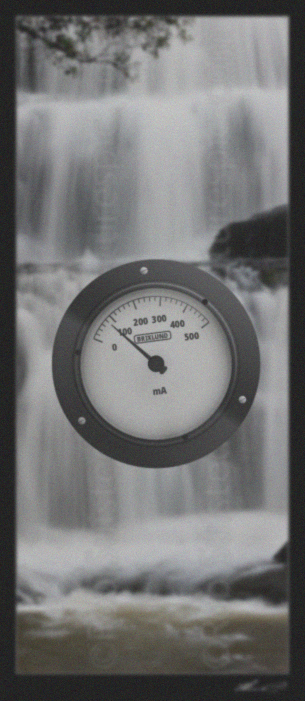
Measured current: **80** mA
